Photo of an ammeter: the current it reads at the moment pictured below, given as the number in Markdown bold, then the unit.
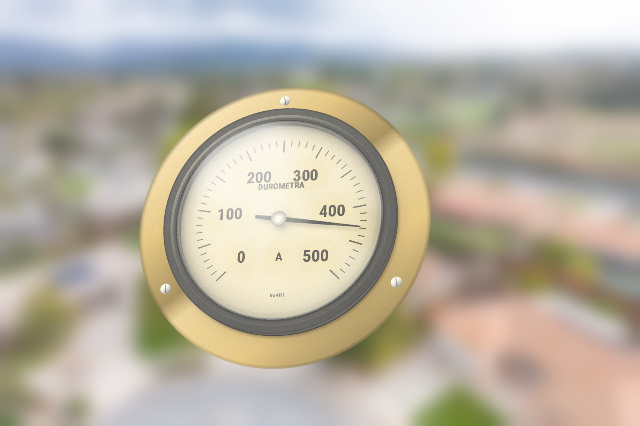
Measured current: **430** A
